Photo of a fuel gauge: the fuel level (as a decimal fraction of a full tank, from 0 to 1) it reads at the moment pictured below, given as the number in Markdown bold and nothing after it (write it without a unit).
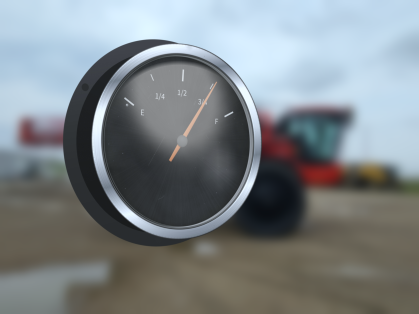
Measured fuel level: **0.75**
